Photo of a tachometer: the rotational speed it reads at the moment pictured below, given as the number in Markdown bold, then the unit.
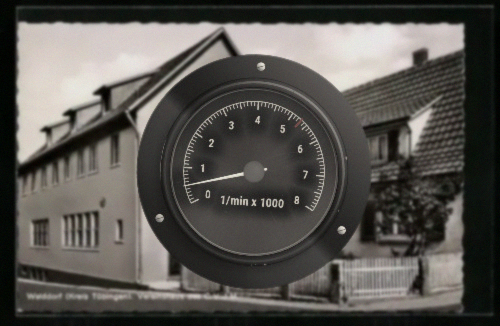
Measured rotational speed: **500** rpm
